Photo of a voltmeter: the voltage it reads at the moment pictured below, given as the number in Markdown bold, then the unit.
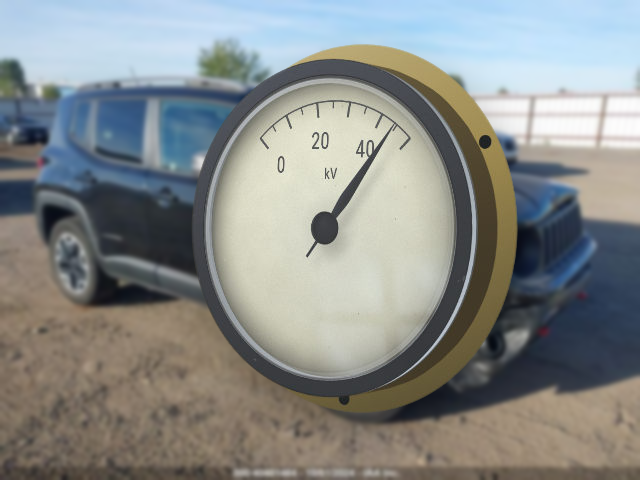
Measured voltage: **45** kV
